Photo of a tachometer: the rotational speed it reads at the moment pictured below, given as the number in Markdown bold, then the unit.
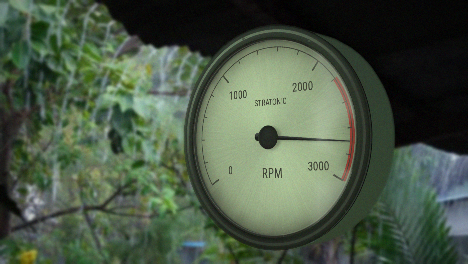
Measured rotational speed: **2700** rpm
